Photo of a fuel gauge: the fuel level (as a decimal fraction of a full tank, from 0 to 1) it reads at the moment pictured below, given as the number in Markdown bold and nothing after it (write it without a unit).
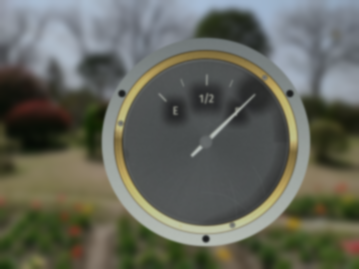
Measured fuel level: **1**
